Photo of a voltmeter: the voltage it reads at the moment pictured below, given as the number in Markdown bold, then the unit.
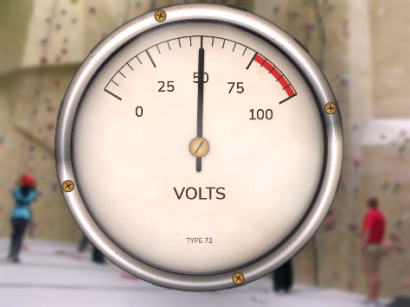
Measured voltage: **50** V
